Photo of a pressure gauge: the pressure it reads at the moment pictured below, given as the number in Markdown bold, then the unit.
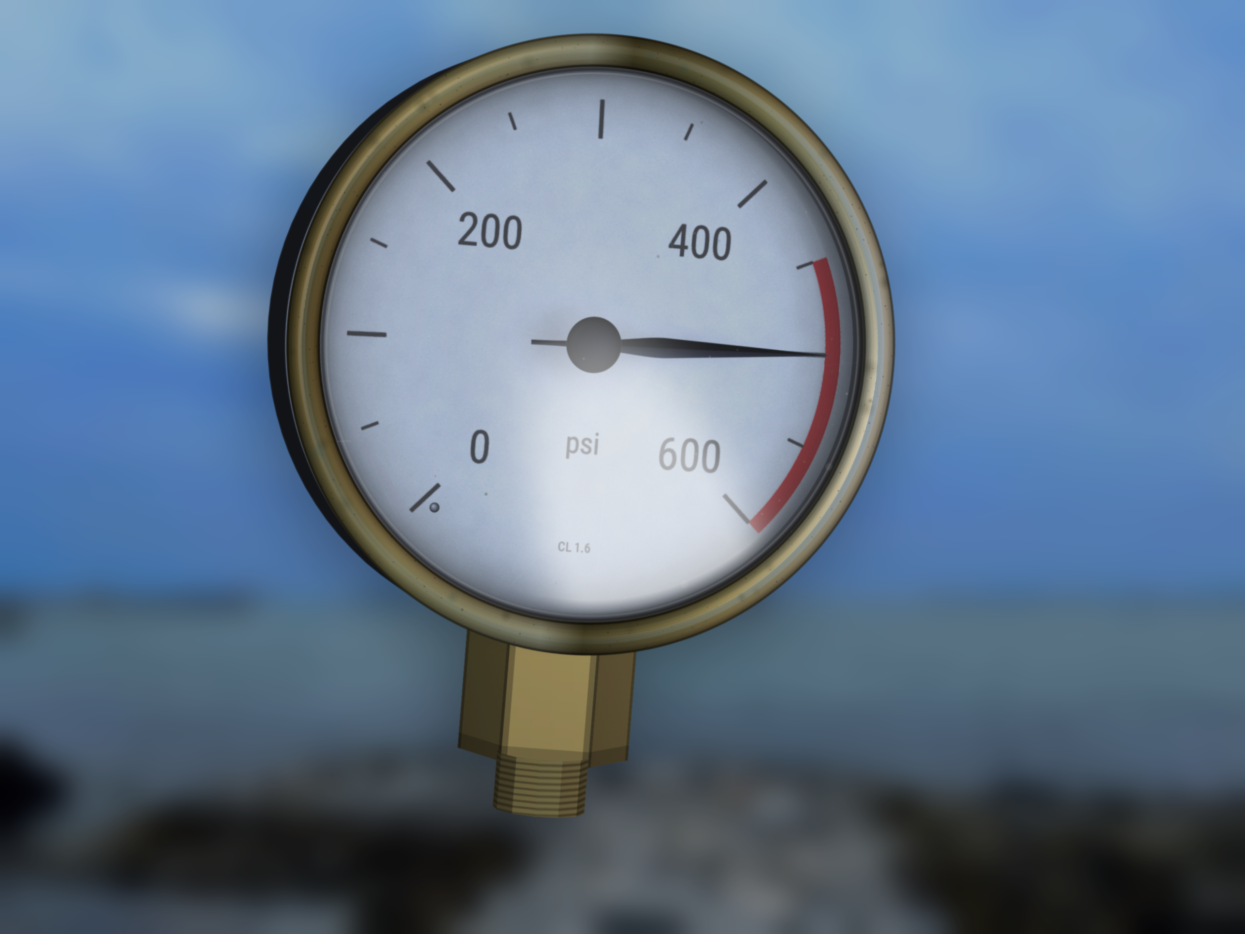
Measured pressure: **500** psi
